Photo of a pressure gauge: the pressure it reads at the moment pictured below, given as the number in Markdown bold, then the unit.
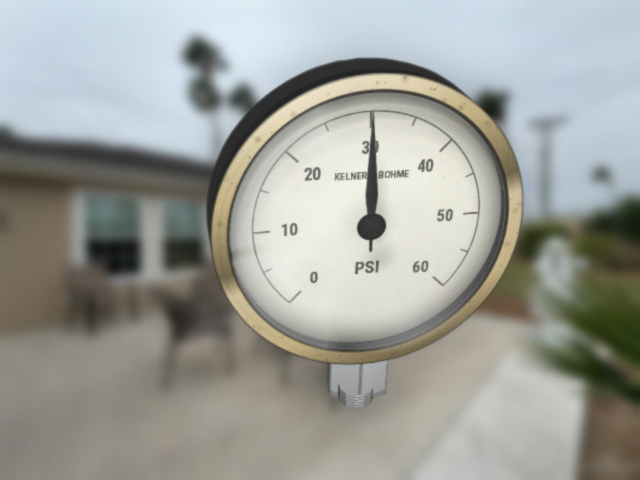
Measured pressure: **30** psi
